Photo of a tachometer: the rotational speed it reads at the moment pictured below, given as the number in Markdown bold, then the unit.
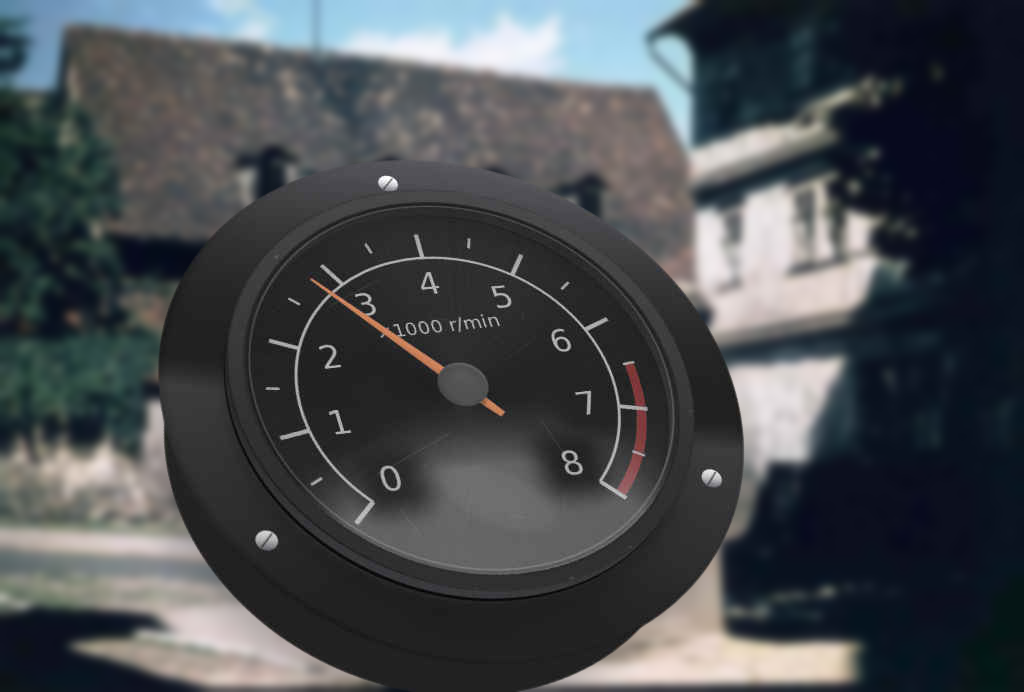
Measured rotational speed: **2750** rpm
